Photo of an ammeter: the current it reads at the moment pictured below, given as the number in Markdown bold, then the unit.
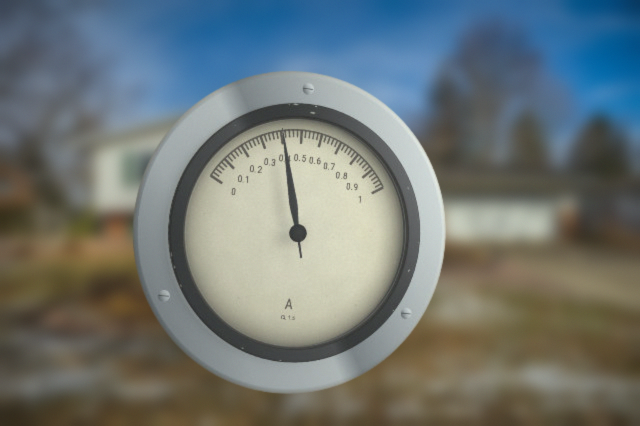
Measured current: **0.4** A
